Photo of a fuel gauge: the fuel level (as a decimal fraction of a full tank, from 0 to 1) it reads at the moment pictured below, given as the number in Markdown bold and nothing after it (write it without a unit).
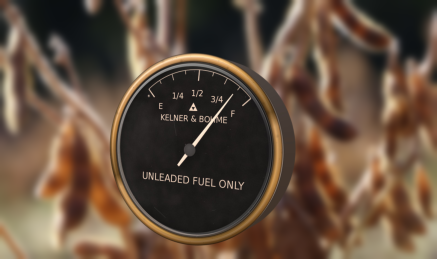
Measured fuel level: **0.875**
